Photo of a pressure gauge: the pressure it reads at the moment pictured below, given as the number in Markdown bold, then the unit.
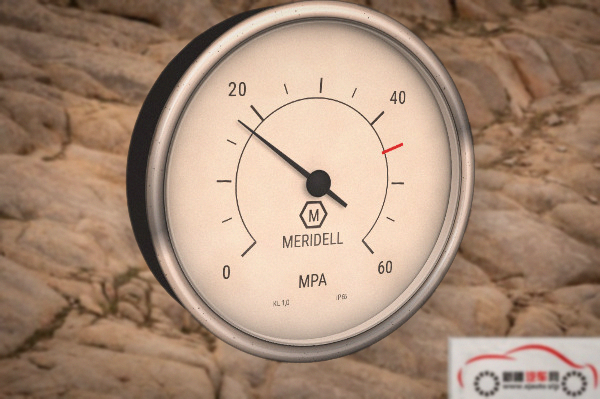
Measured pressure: **17.5** MPa
